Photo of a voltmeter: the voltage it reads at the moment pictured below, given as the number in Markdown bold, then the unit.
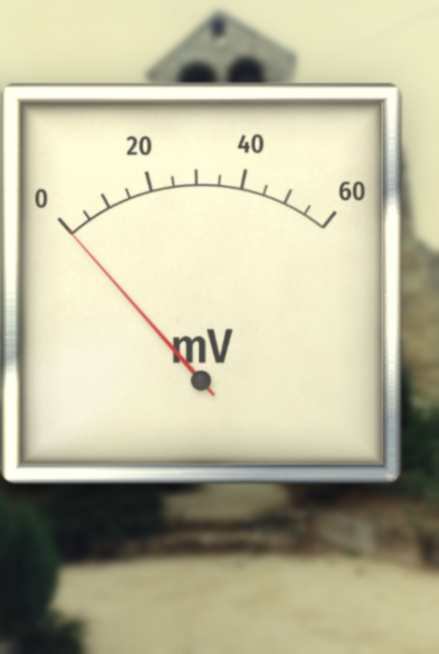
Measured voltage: **0** mV
